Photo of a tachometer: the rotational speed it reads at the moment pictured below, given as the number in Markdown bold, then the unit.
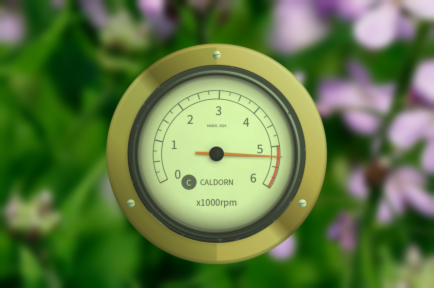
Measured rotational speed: **5250** rpm
